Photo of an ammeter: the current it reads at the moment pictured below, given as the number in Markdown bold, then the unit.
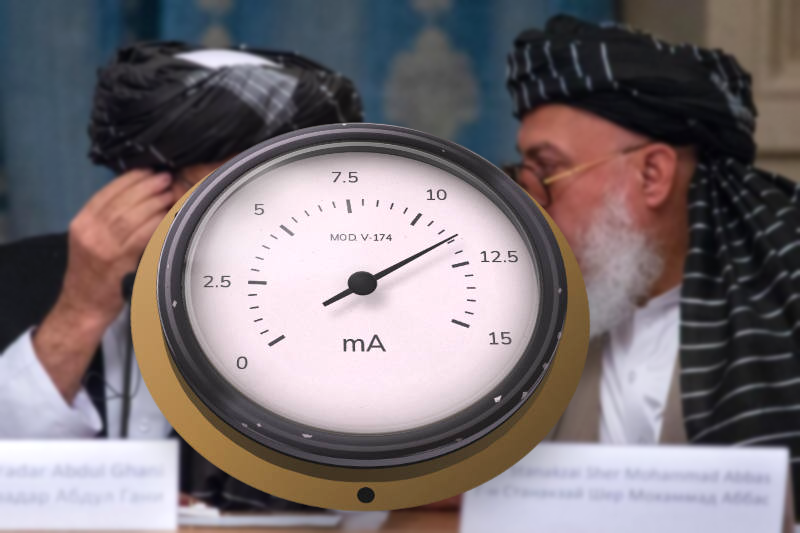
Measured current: **11.5** mA
